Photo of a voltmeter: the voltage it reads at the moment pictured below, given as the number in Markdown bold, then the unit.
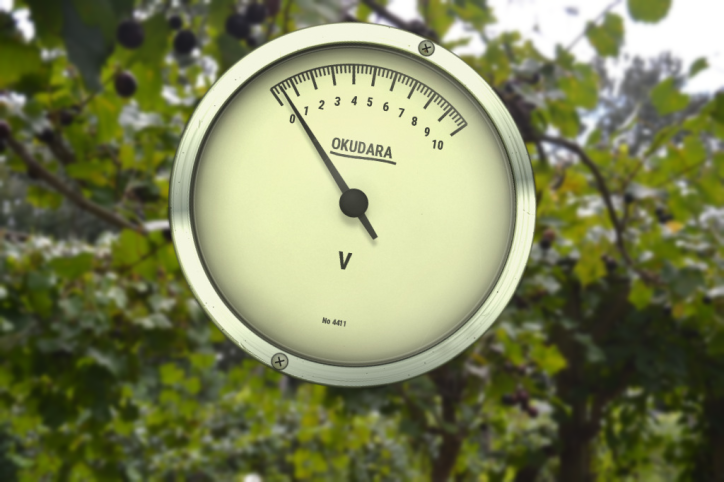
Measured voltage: **0.4** V
